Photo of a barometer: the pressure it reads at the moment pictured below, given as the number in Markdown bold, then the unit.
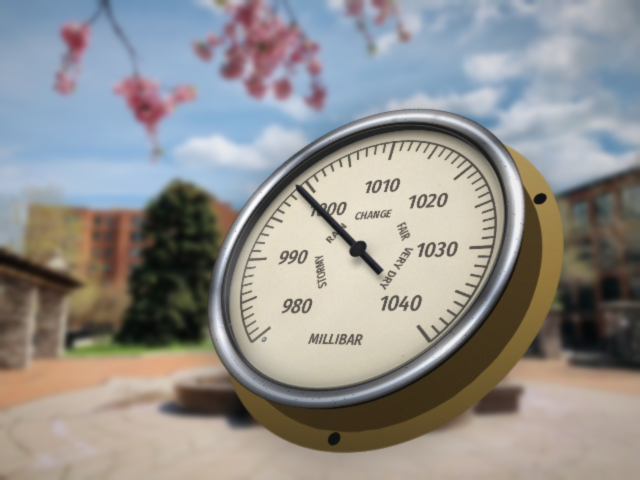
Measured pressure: **999** mbar
